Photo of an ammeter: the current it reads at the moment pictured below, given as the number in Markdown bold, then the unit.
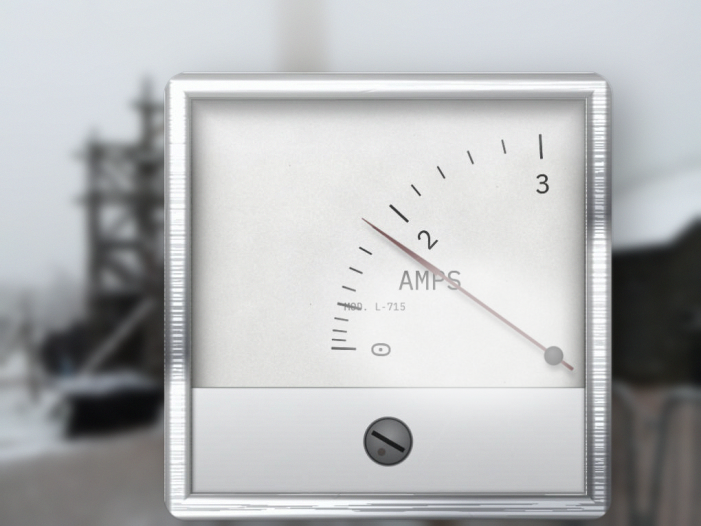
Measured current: **1.8** A
